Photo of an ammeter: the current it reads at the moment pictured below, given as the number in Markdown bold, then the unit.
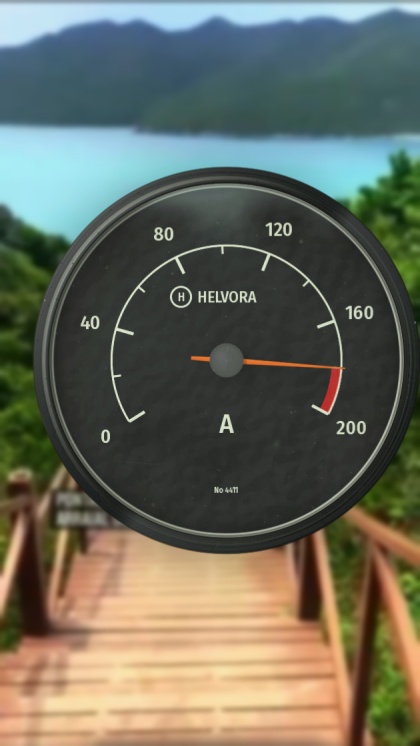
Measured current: **180** A
